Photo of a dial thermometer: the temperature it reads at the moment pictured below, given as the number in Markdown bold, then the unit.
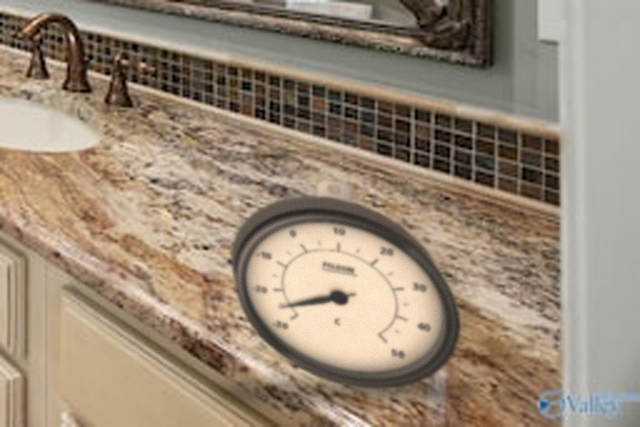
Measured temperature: **-25** °C
